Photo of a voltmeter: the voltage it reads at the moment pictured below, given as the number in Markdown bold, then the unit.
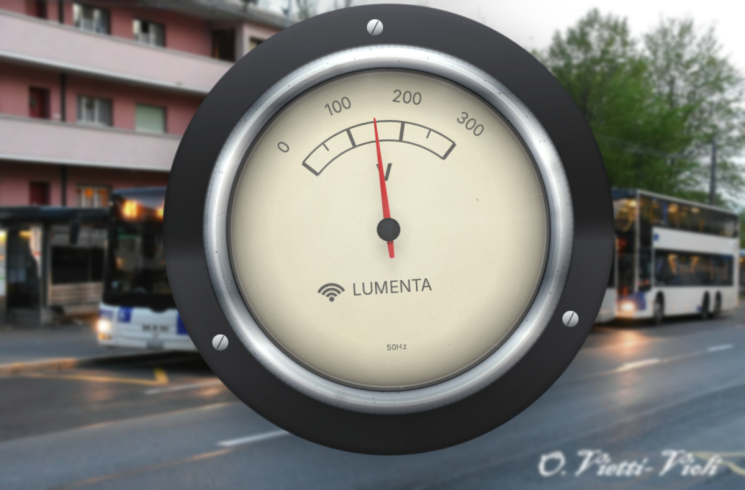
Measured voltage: **150** V
